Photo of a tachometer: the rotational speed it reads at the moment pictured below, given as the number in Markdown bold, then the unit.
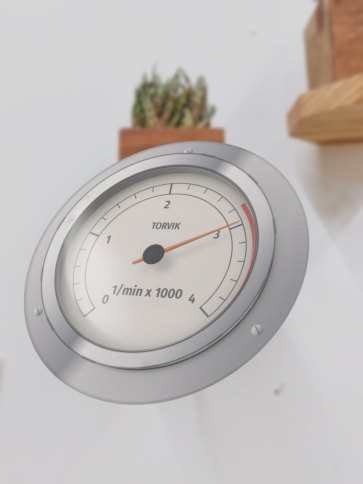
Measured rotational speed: **3000** rpm
